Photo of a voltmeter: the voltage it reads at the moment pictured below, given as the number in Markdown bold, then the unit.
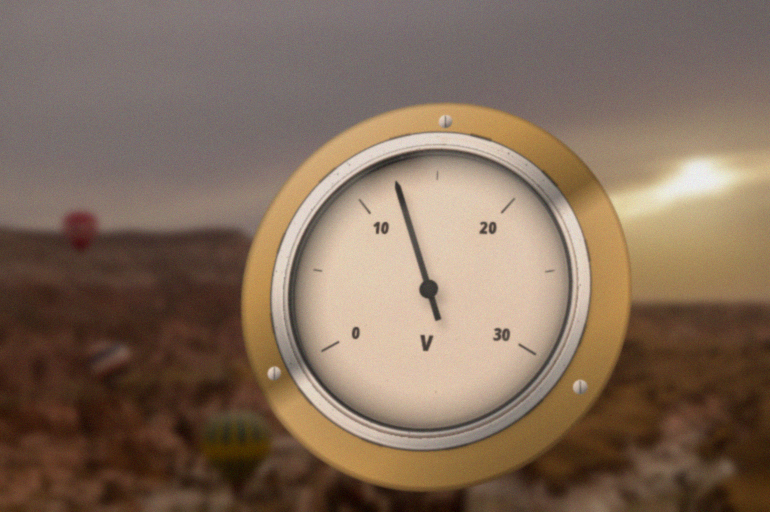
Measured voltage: **12.5** V
